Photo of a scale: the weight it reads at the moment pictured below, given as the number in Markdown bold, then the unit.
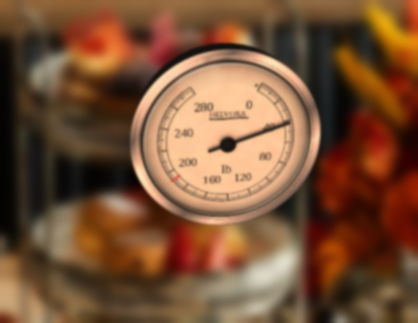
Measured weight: **40** lb
